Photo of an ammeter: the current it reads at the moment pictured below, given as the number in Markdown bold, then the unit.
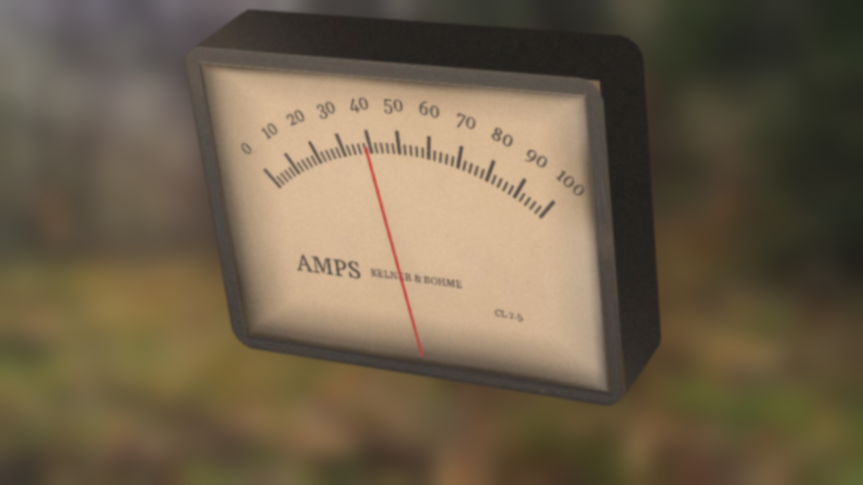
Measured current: **40** A
